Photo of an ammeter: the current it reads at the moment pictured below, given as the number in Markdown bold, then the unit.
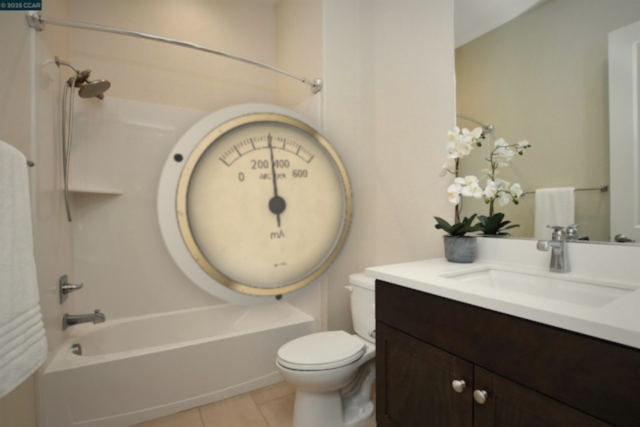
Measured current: **300** mA
